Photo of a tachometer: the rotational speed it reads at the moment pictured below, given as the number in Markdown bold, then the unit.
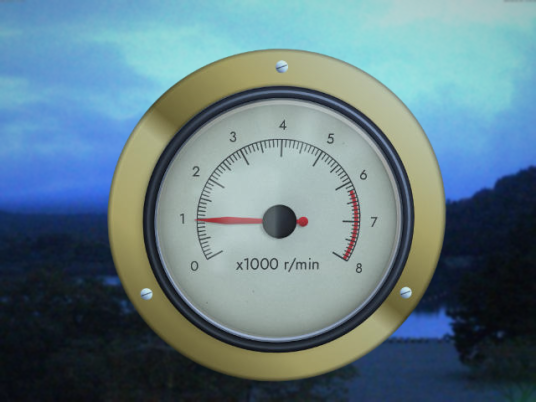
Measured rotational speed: **1000** rpm
